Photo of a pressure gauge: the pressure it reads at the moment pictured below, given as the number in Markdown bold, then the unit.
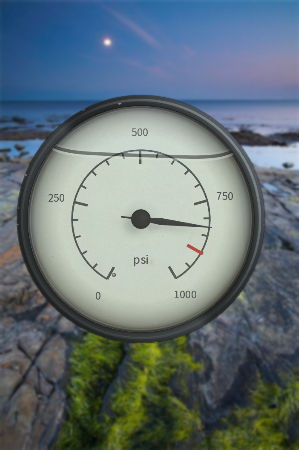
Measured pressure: **825** psi
